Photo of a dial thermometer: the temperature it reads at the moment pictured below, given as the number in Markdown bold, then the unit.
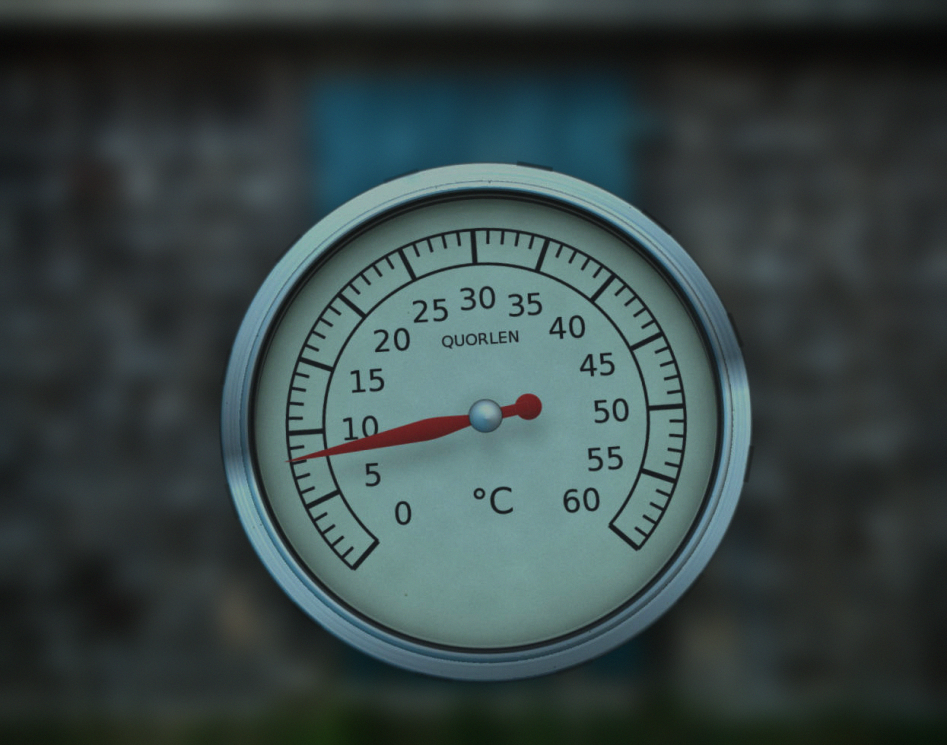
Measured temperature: **8** °C
